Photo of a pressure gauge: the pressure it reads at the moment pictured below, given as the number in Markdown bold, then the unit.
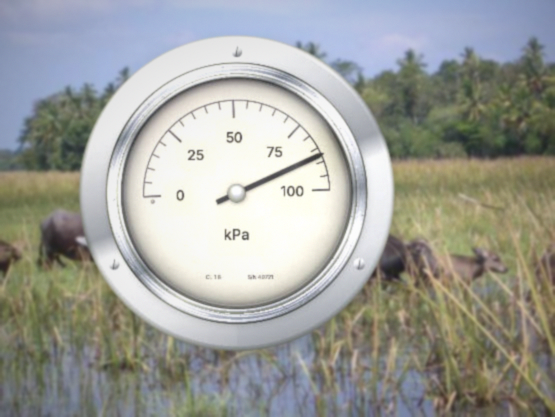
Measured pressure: **87.5** kPa
